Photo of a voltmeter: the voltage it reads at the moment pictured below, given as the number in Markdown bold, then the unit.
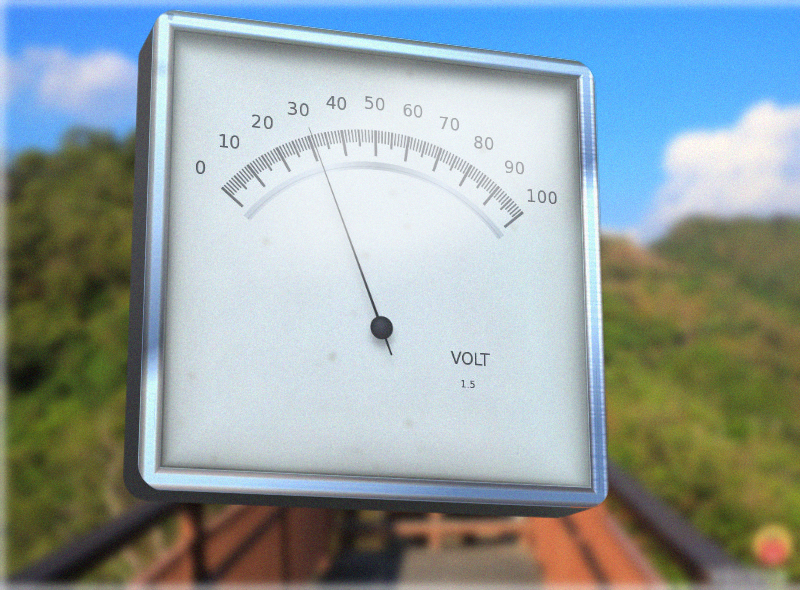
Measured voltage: **30** V
